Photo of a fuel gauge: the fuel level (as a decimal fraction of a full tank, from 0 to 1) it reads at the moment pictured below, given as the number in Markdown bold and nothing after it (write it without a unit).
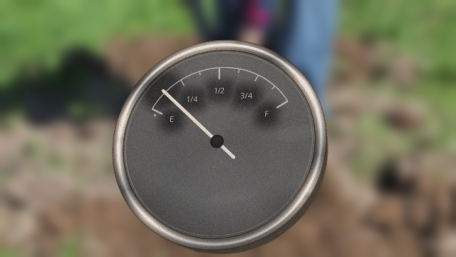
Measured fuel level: **0.125**
